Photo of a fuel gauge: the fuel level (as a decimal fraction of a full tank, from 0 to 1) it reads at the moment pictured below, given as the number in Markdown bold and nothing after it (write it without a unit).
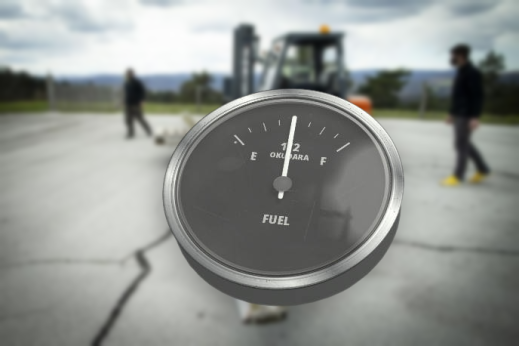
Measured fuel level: **0.5**
